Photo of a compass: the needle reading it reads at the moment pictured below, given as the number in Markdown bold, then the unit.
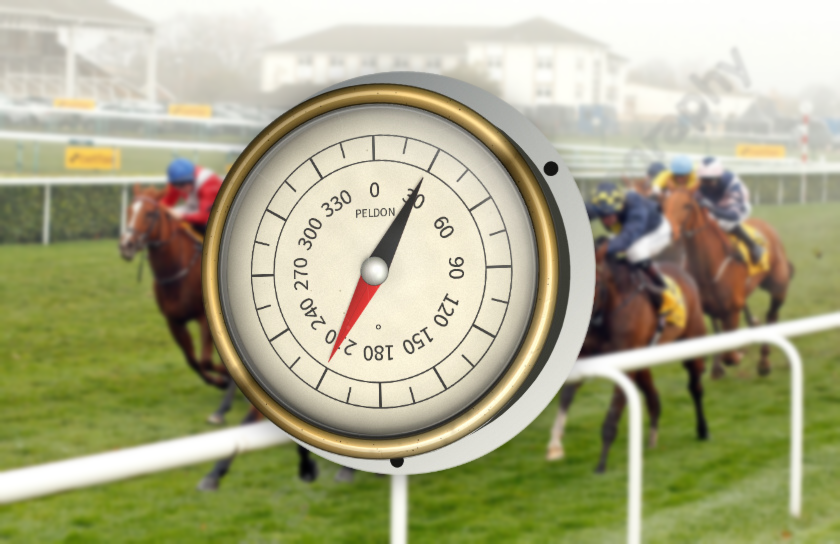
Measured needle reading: **210** °
